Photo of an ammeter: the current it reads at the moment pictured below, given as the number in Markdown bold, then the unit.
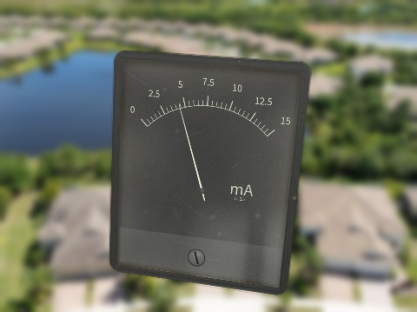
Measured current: **4.5** mA
